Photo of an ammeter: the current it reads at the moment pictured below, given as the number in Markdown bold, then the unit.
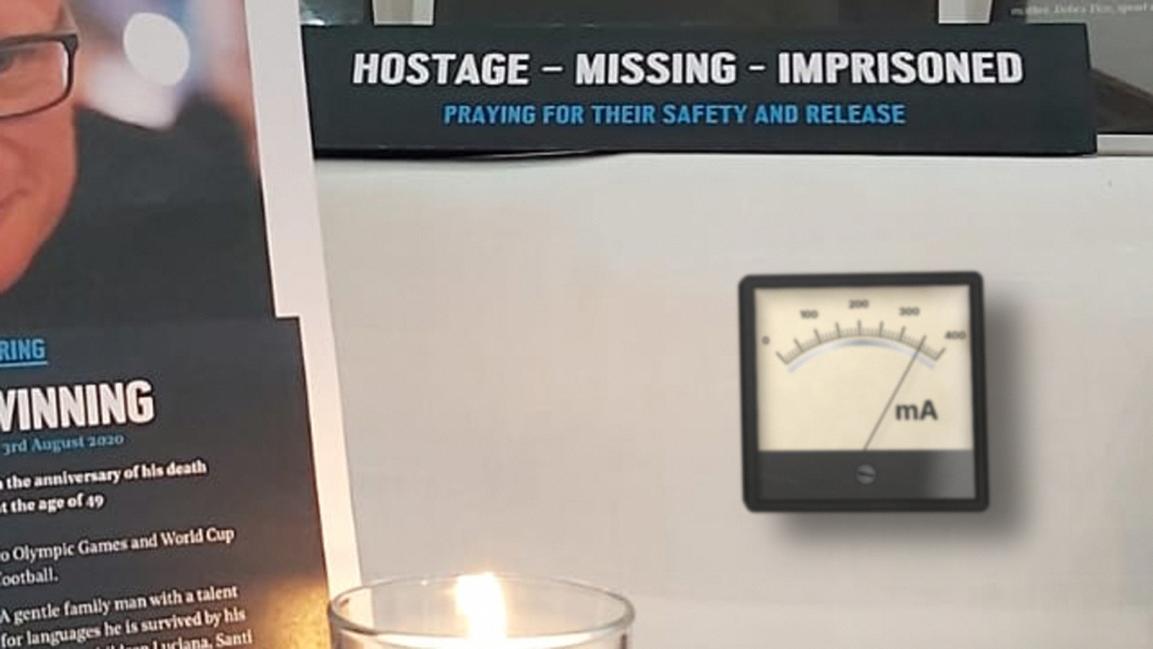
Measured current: **350** mA
